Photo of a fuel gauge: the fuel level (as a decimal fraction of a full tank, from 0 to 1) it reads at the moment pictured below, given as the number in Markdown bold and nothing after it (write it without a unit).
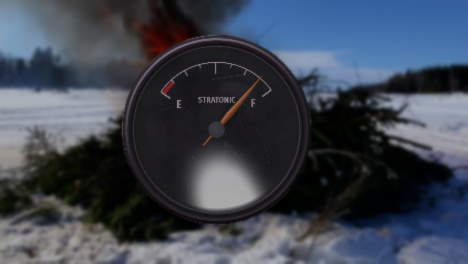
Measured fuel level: **0.875**
